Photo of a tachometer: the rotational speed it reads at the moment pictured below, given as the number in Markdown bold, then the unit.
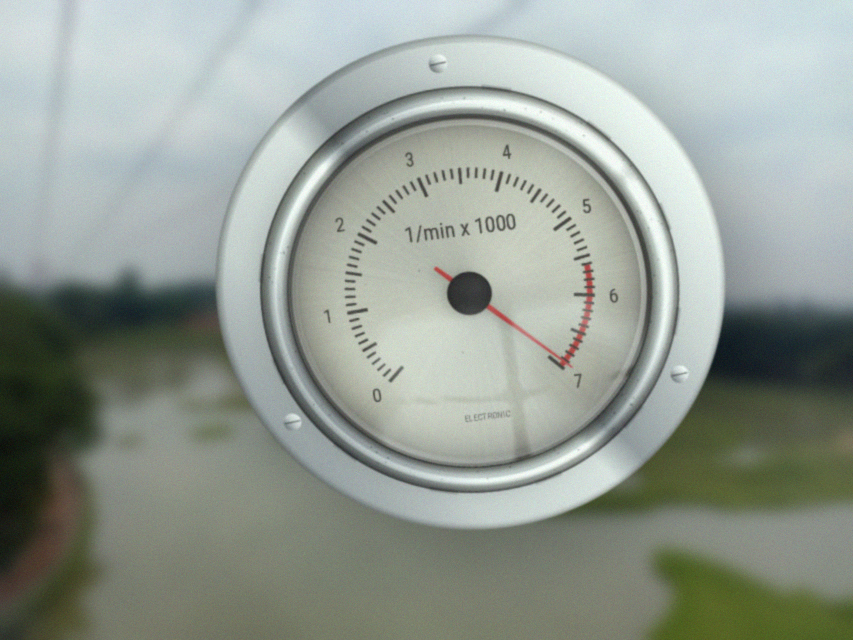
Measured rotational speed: **6900** rpm
